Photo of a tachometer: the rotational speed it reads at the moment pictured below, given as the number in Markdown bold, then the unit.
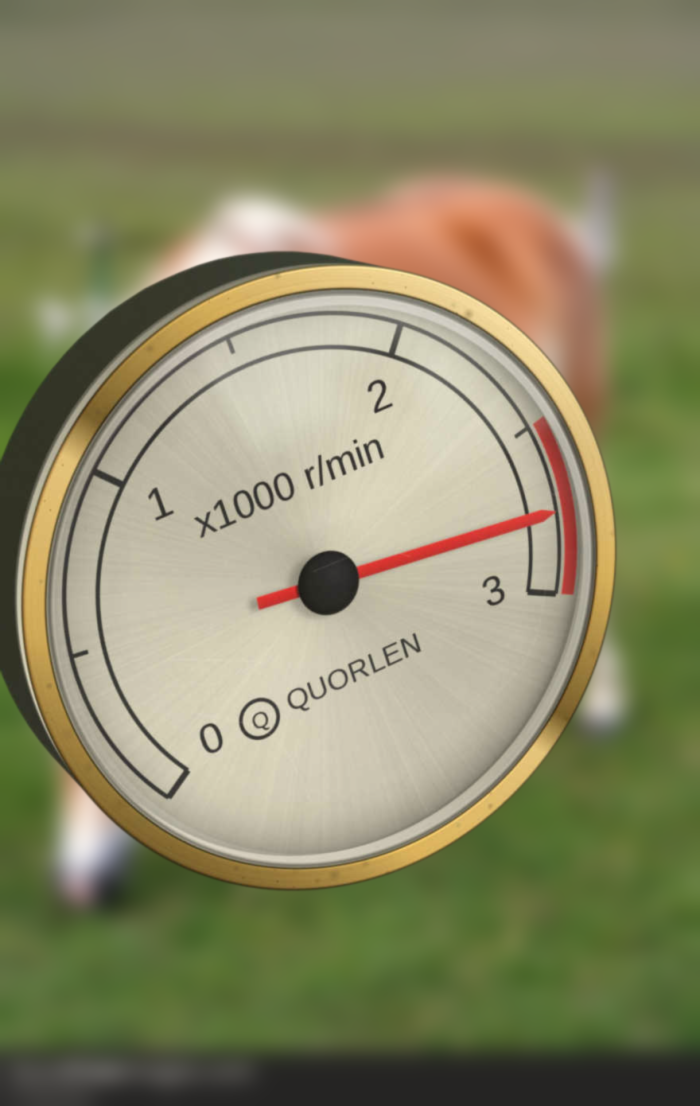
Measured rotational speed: **2750** rpm
